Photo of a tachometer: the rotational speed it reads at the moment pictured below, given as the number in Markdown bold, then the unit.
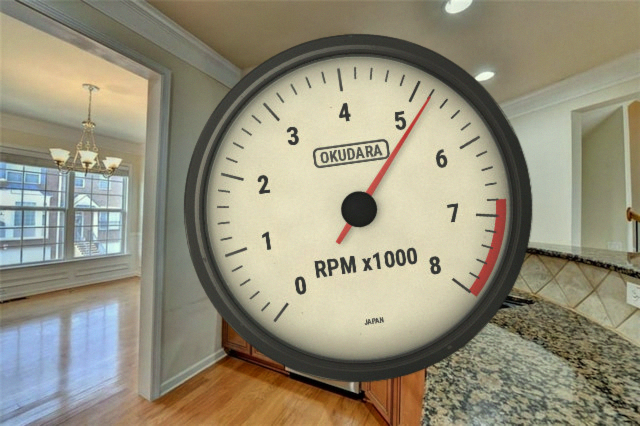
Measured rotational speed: **5200** rpm
